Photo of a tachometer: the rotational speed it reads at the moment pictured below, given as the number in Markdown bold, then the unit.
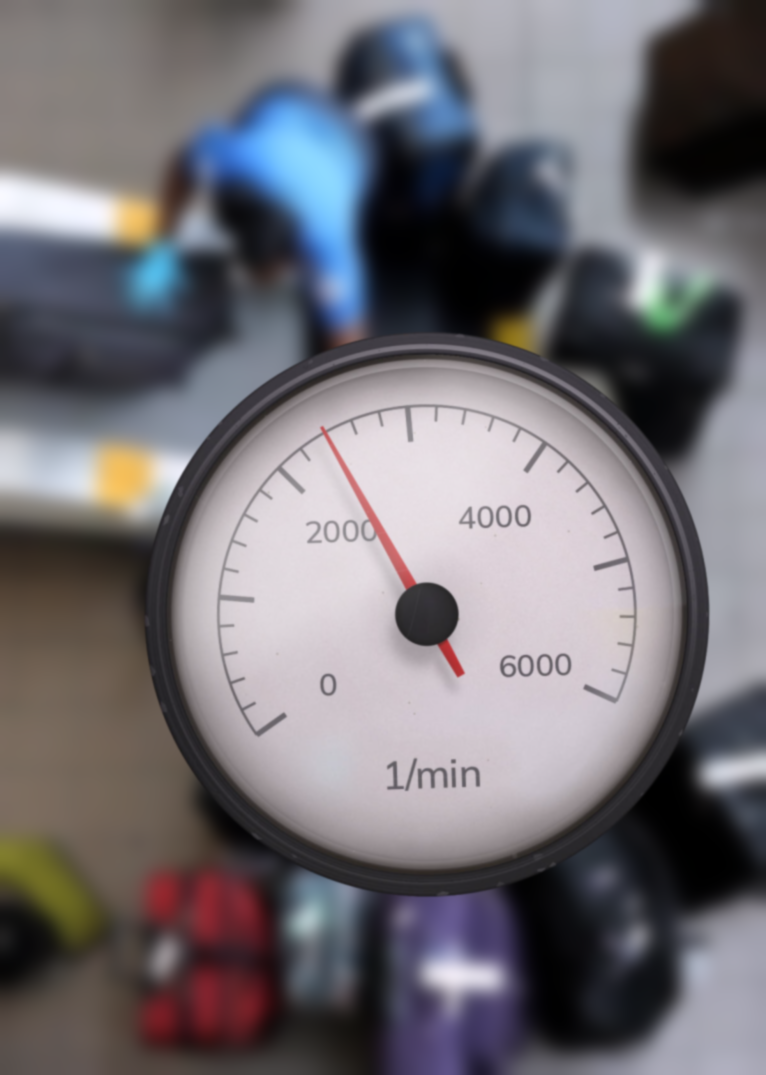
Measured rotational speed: **2400** rpm
